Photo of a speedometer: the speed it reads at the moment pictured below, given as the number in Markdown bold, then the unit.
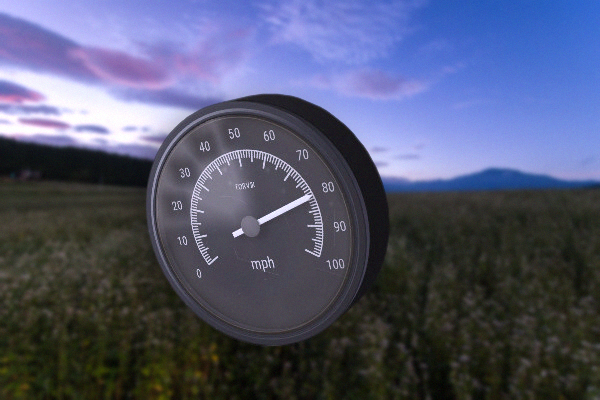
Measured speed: **80** mph
